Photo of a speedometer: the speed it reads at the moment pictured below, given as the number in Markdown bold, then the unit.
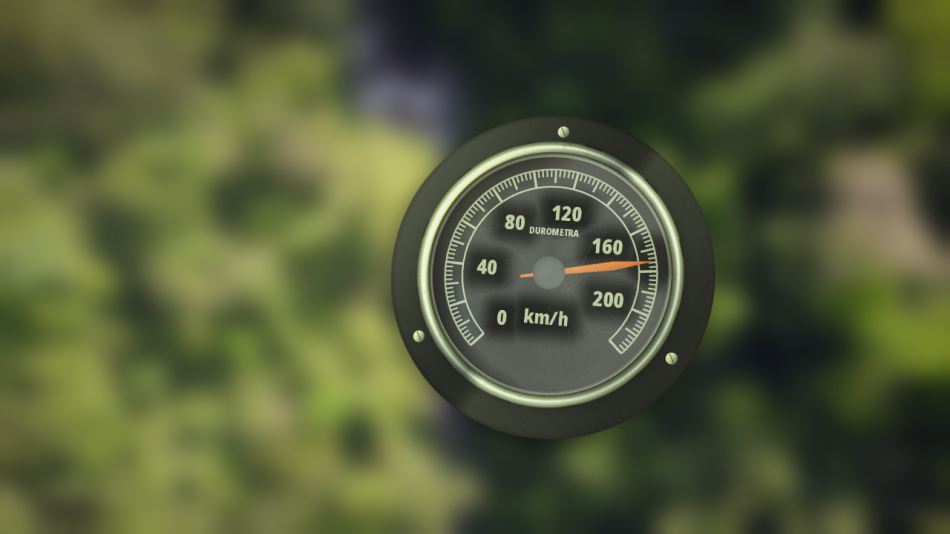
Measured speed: **176** km/h
